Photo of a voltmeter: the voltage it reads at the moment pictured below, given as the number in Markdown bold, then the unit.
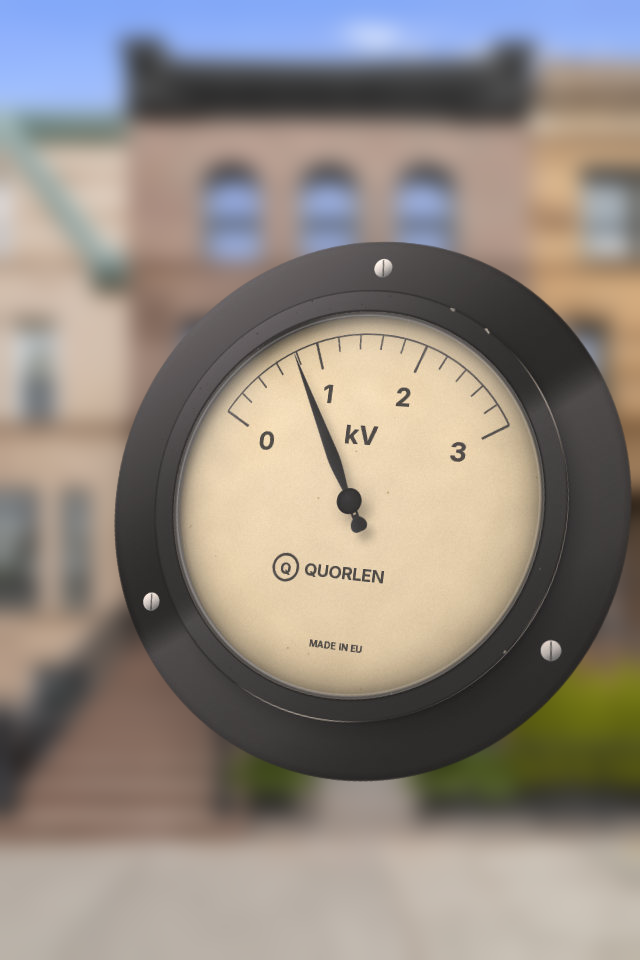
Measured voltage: **0.8** kV
